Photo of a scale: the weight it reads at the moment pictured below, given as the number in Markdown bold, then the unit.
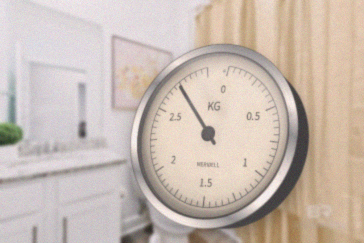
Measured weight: **2.75** kg
